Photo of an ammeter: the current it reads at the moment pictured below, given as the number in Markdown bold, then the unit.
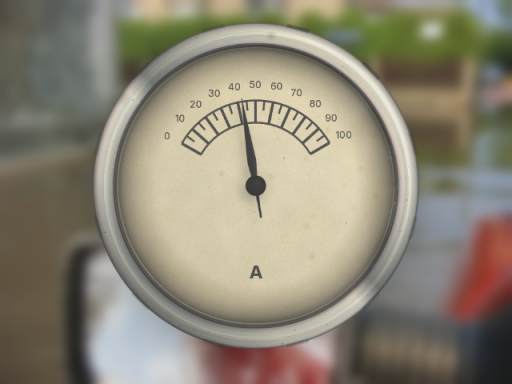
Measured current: **42.5** A
